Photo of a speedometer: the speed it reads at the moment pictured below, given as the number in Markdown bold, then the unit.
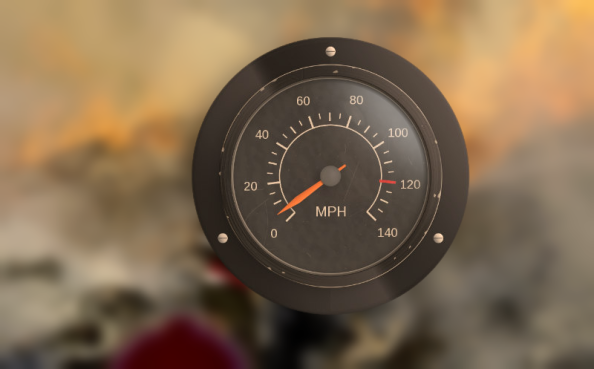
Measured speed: **5** mph
